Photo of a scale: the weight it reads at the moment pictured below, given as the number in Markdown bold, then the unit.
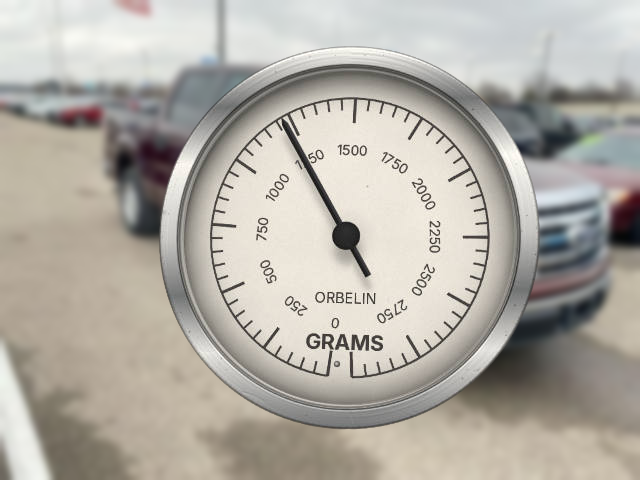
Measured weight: **1225** g
